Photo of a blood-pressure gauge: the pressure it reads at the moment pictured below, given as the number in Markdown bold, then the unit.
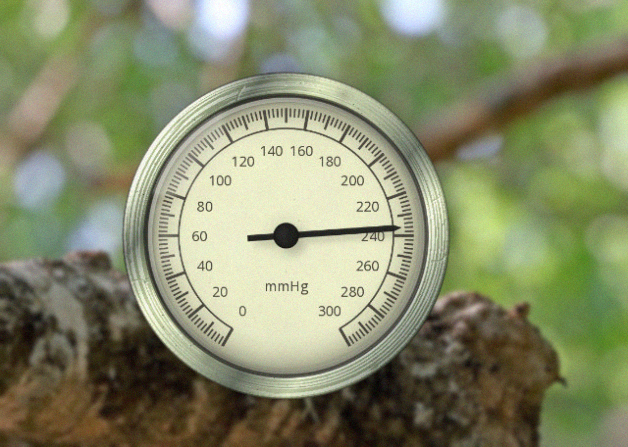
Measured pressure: **236** mmHg
